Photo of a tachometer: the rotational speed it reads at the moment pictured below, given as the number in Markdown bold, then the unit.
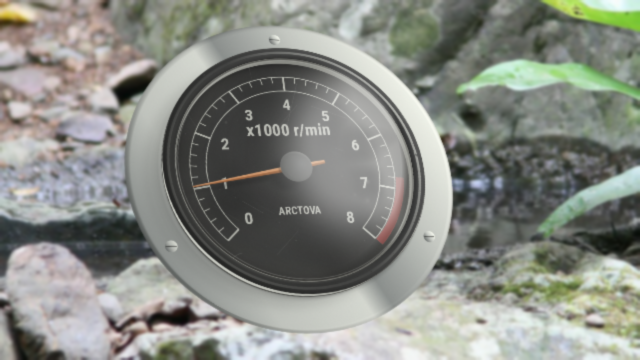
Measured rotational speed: **1000** rpm
